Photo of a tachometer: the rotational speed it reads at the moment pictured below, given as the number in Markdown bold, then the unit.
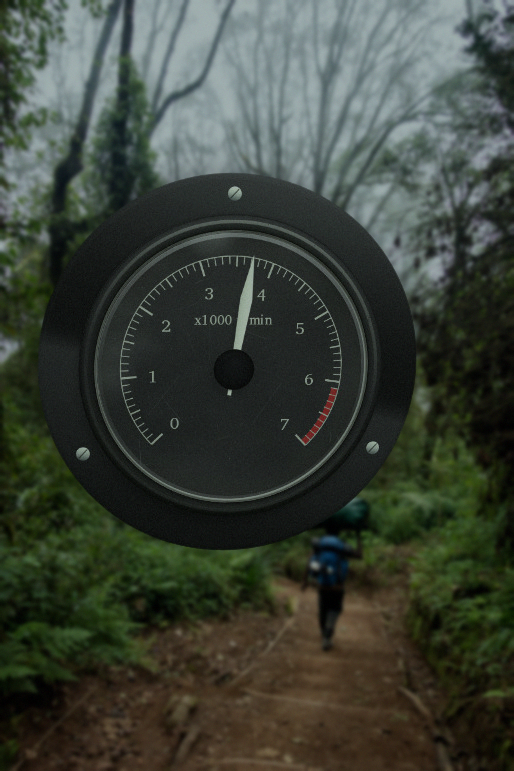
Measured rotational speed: **3700** rpm
